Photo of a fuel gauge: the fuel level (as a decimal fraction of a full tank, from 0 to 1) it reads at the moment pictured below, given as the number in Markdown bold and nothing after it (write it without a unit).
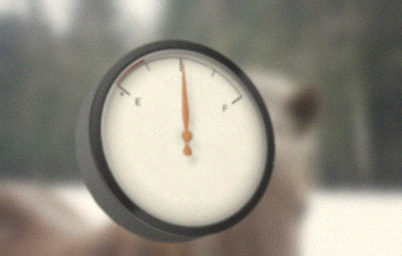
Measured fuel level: **0.5**
